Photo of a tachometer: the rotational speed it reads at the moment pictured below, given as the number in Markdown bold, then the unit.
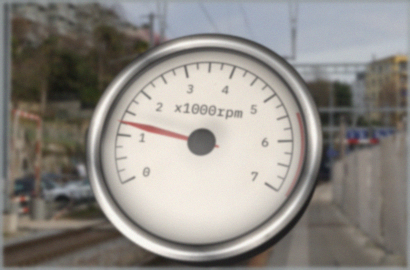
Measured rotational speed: **1250** rpm
